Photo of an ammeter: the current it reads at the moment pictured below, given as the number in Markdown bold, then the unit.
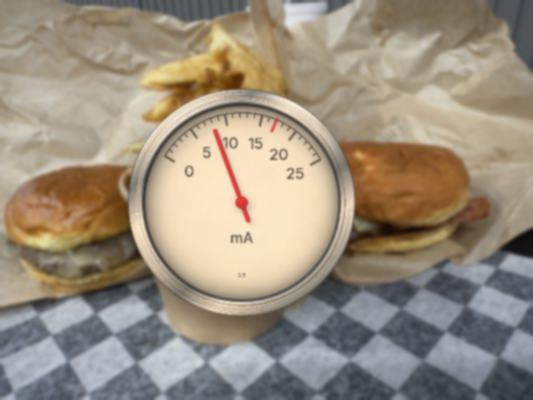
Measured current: **8** mA
